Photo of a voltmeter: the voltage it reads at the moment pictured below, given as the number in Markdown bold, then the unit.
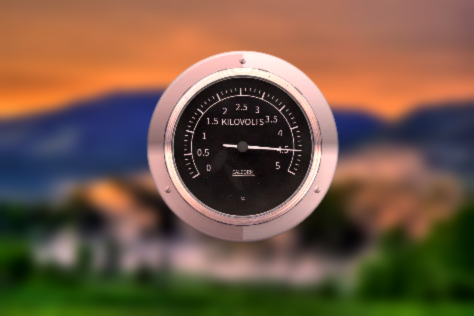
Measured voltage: **4.5** kV
